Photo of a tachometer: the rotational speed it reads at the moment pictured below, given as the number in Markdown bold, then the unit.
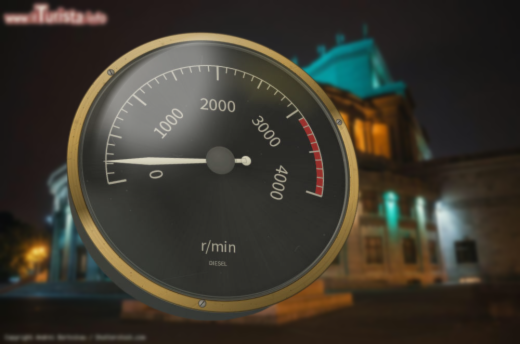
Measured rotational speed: **200** rpm
